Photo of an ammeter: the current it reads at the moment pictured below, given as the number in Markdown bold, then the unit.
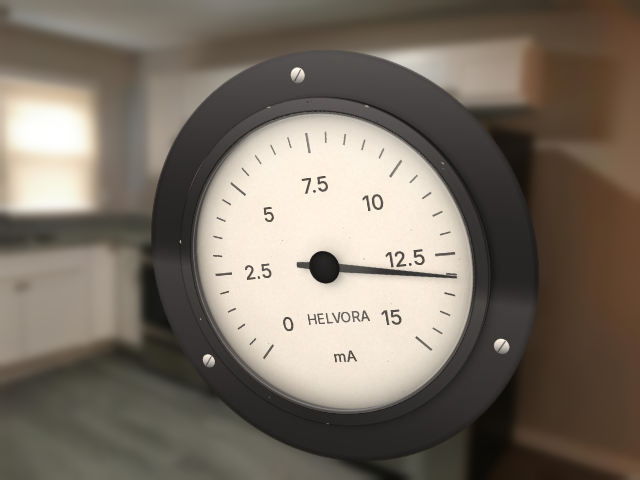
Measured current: **13** mA
